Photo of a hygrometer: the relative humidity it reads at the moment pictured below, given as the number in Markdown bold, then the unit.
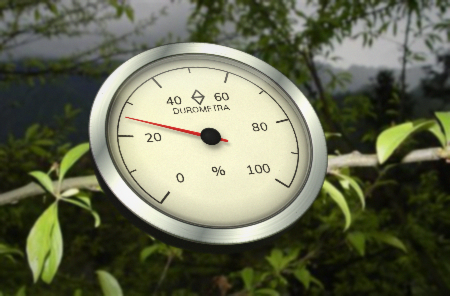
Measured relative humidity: **25** %
